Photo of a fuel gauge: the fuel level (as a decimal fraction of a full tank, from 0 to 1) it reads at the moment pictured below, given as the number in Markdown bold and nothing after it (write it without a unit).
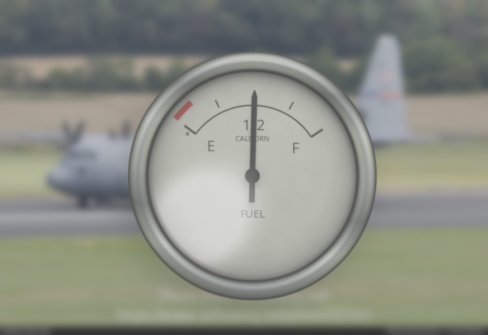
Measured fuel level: **0.5**
